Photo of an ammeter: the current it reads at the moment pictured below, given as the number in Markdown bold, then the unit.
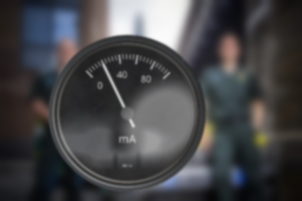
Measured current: **20** mA
